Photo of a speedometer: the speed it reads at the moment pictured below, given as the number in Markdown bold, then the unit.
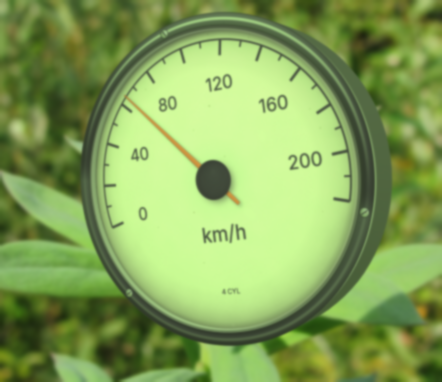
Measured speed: **65** km/h
